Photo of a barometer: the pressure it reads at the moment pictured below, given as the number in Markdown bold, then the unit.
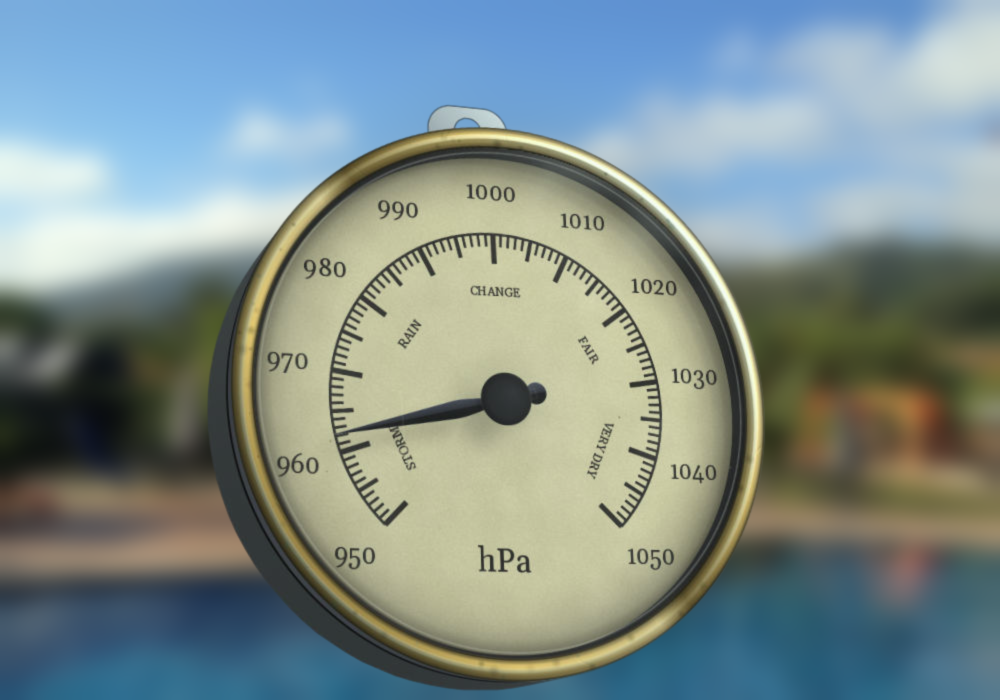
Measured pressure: **962** hPa
